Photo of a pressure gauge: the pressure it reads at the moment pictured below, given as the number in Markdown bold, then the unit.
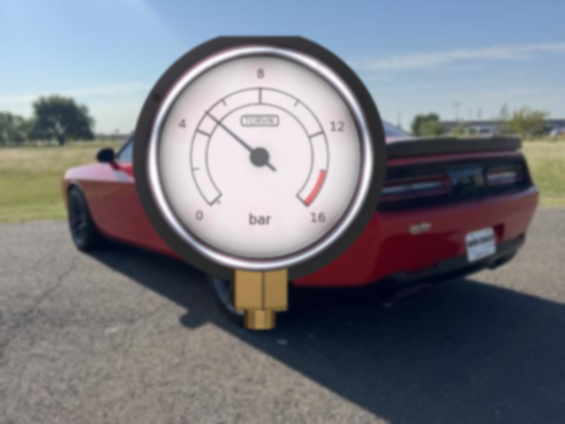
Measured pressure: **5** bar
